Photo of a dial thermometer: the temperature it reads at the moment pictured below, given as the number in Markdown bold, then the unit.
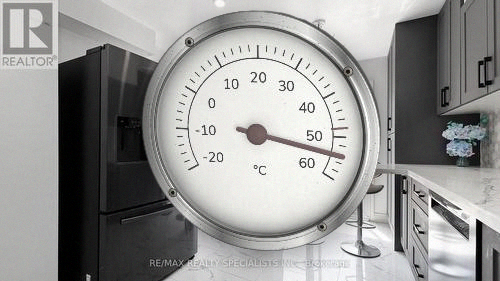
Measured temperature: **54** °C
